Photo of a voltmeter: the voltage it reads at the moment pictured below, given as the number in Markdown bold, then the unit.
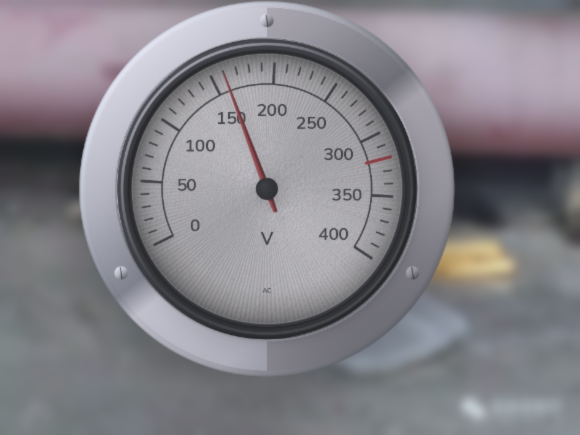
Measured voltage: **160** V
